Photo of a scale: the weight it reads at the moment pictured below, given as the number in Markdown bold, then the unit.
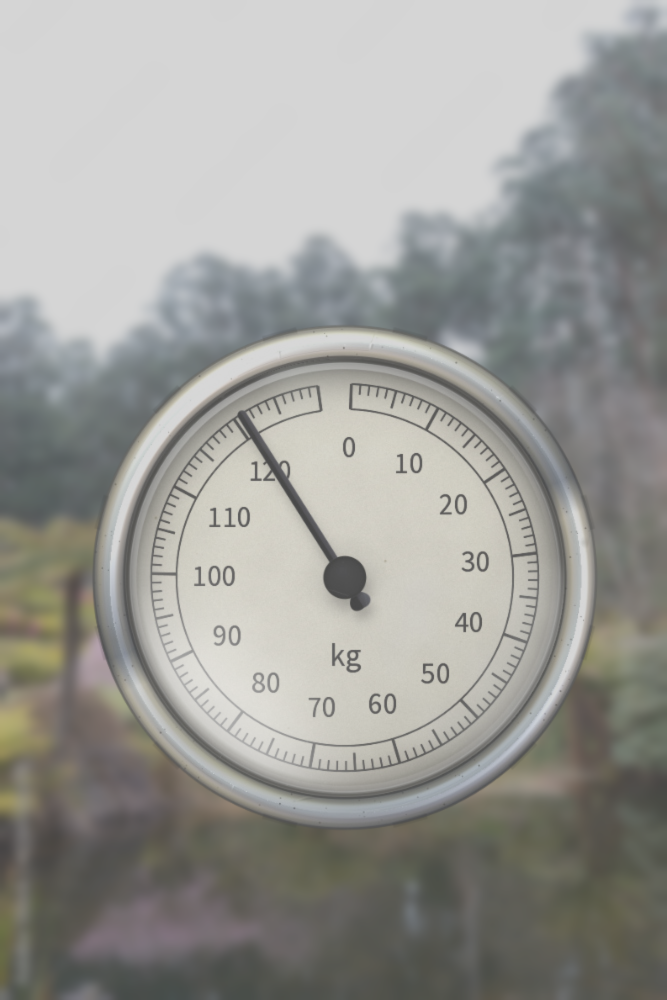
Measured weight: **121** kg
